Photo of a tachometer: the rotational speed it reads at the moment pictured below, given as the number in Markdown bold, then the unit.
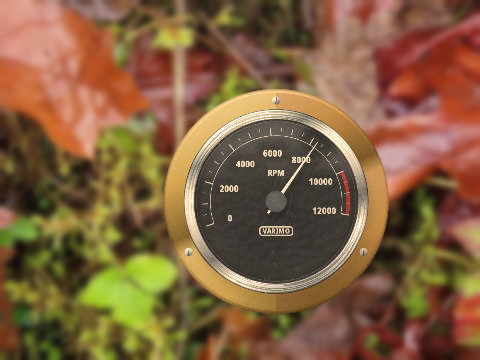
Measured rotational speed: **8250** rpm
